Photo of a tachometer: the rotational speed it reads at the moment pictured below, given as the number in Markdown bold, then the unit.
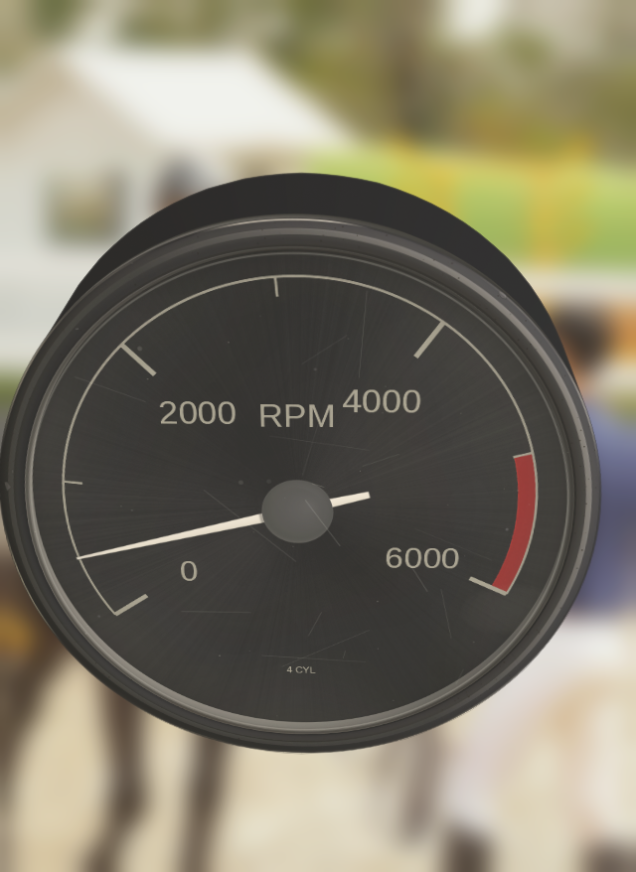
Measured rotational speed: **500** rpm
